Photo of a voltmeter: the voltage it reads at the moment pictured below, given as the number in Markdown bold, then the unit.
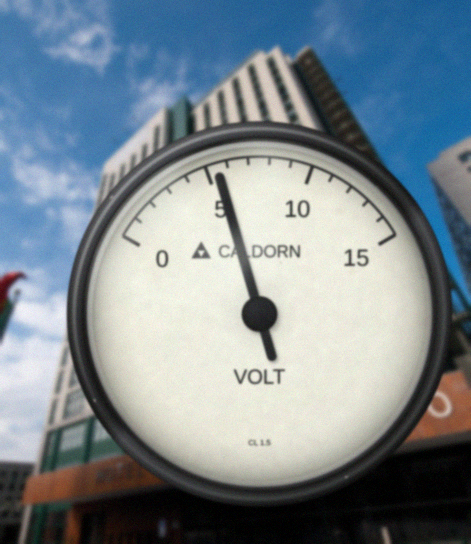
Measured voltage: **5.5** V
